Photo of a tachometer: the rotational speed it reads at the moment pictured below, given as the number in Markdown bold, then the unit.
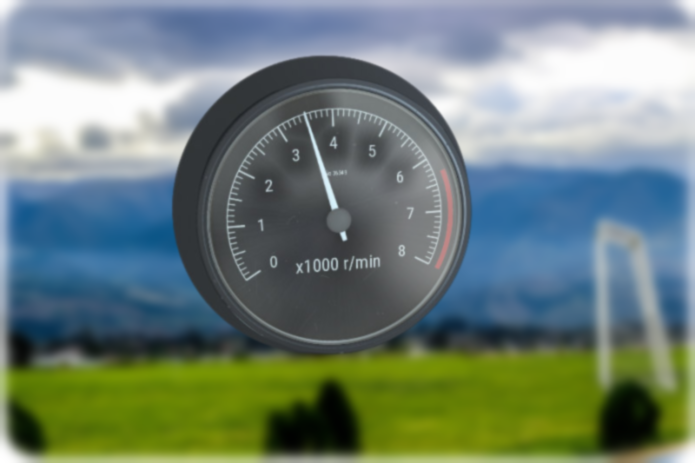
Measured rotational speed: **3500** rpm
